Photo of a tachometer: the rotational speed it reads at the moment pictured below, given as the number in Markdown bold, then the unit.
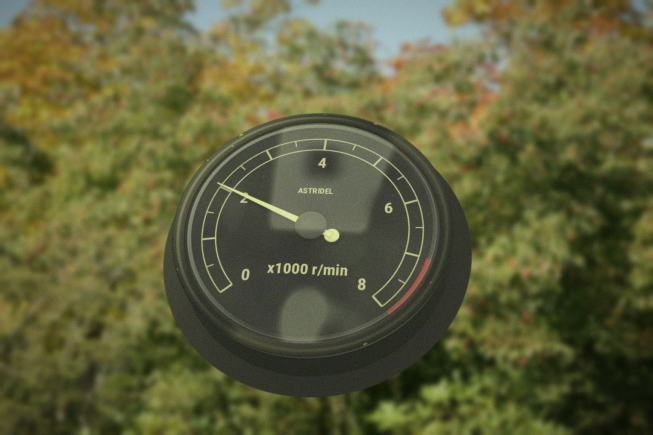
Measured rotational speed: **2000** rpm
